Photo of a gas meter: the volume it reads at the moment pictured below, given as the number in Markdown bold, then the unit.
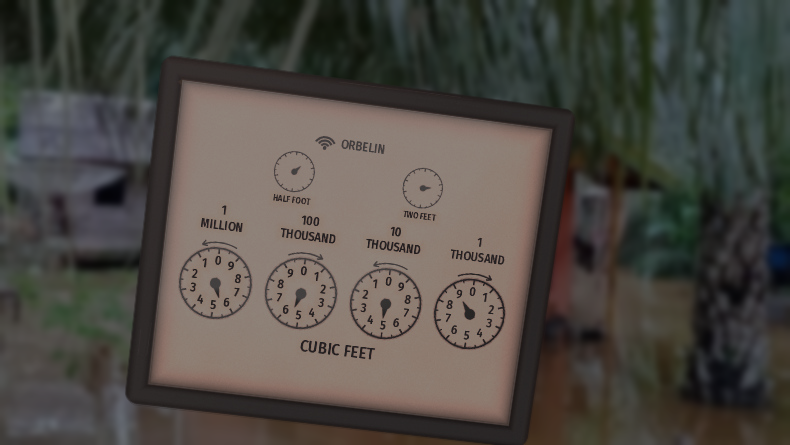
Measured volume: **554900** ft³
